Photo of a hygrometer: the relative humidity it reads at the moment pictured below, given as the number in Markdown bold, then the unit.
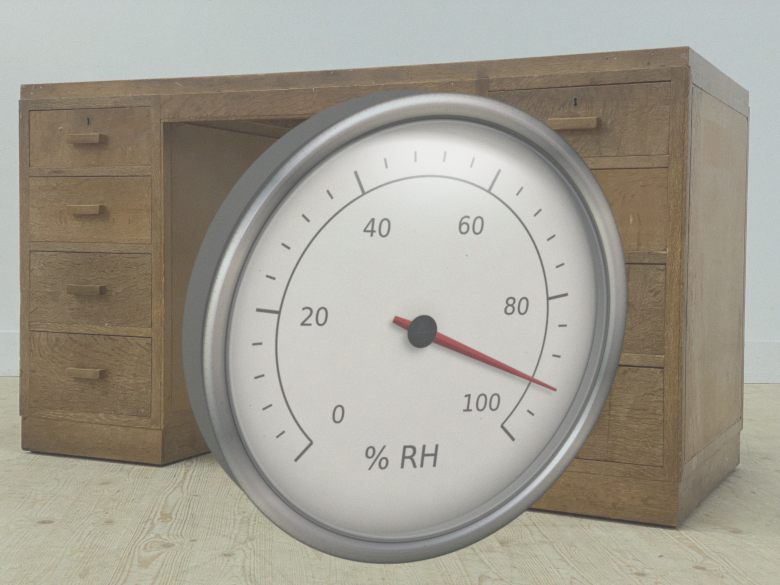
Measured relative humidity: **92** %
